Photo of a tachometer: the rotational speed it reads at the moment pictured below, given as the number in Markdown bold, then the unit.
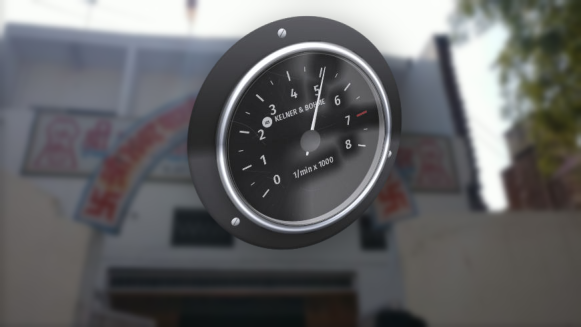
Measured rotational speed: **5000** rpm
